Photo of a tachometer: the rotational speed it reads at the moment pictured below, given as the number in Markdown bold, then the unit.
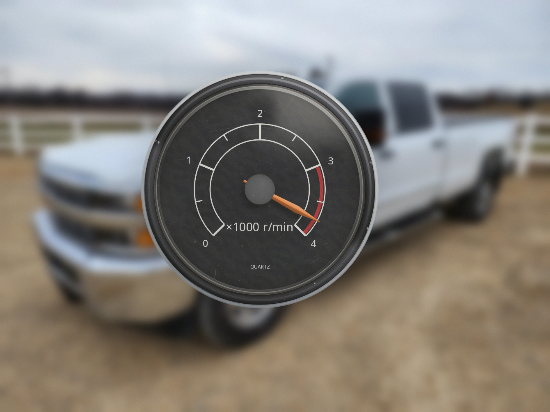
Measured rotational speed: **3750** rpm
